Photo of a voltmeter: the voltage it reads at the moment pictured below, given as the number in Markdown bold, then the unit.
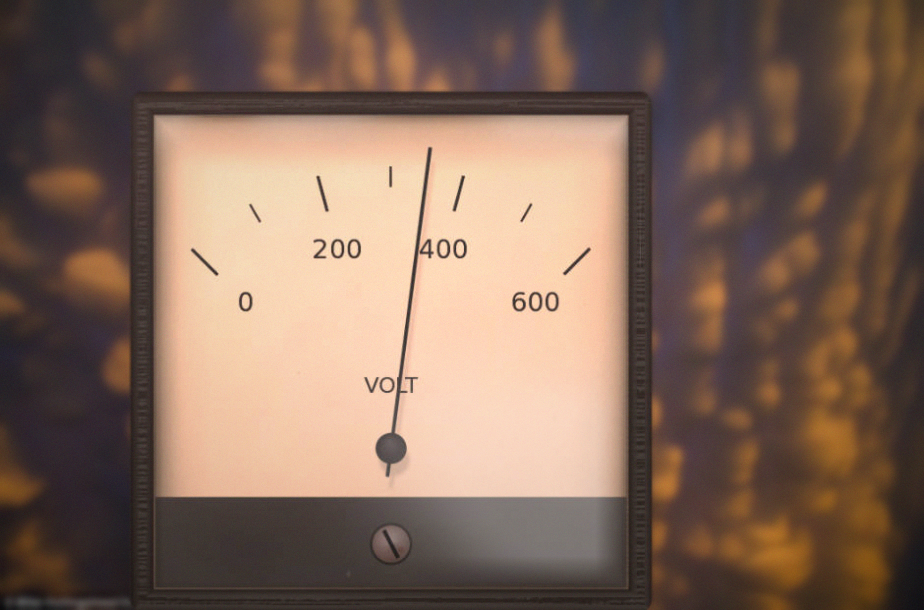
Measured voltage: **350** V
